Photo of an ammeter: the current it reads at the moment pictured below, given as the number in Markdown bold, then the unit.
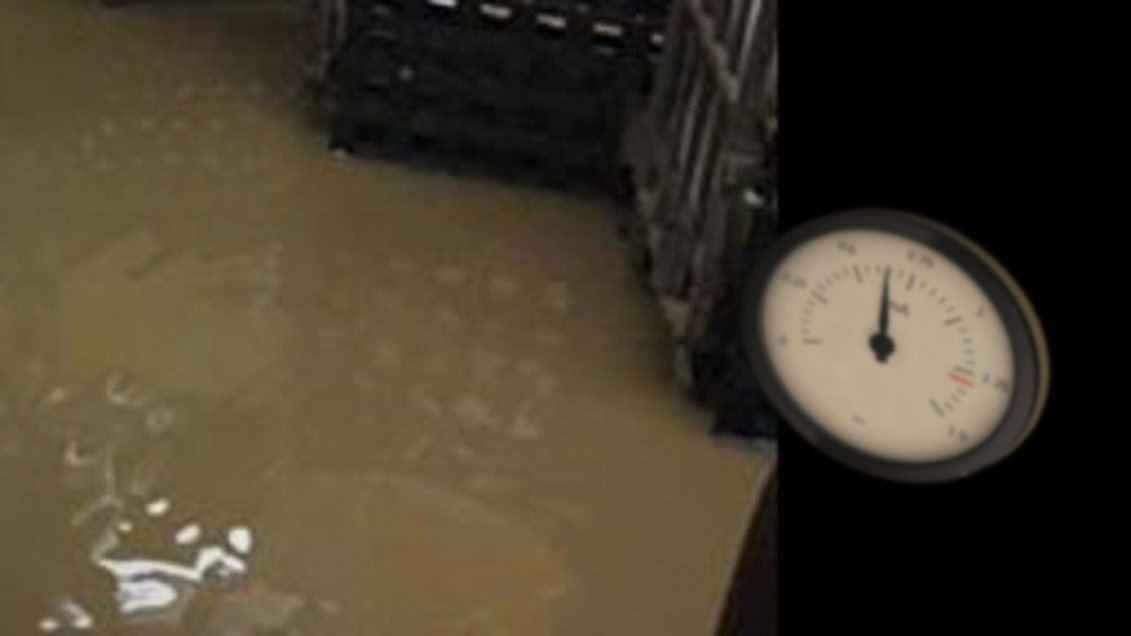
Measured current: **0.65** mA
